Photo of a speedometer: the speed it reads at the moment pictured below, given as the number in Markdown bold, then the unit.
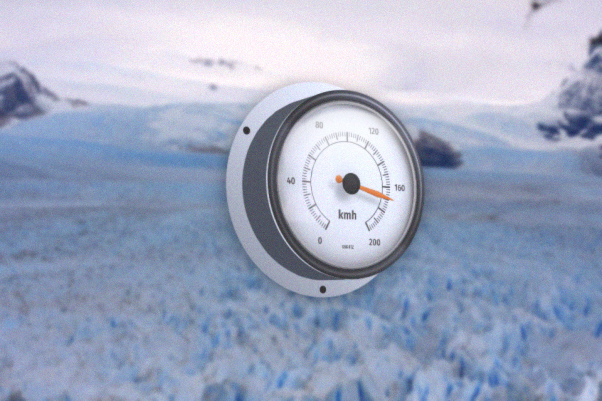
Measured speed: **170** km/h
